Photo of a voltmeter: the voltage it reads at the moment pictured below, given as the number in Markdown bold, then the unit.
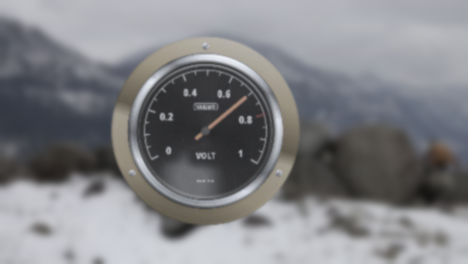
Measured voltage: **0.7** V
